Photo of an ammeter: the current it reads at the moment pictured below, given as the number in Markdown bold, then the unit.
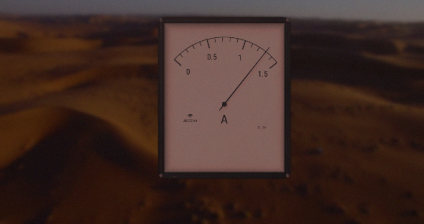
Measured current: **1.3** A
